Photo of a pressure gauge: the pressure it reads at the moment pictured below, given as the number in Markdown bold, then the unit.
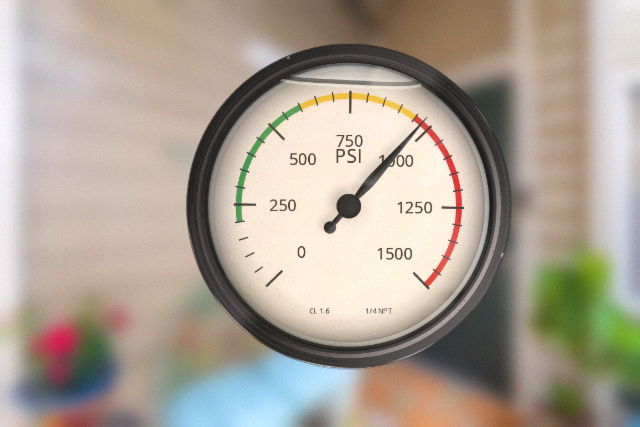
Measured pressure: **975** psi
